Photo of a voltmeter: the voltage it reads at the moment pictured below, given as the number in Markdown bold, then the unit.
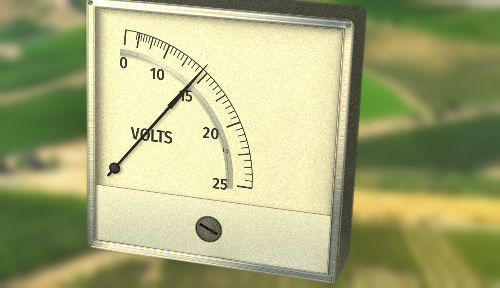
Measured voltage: **14.5** V
